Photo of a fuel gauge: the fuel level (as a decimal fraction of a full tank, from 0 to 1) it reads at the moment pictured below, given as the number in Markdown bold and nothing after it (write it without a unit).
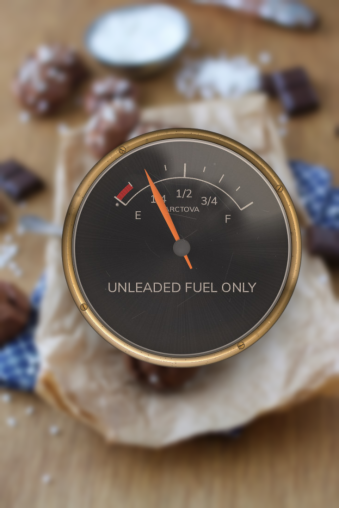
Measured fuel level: **0.25**
